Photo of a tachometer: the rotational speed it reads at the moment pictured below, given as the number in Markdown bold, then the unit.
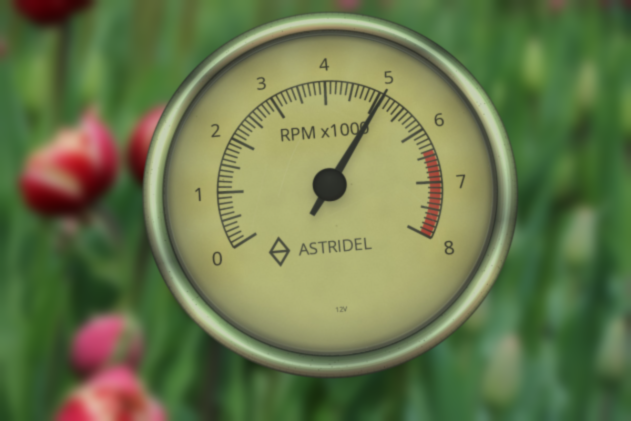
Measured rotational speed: **5100** rpm
